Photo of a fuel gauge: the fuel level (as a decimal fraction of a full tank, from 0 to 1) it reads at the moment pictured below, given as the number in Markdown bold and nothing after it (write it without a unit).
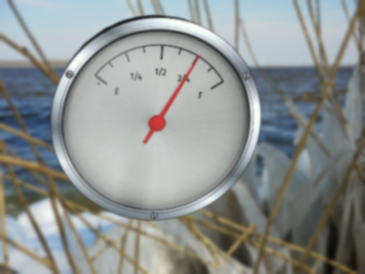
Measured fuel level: **0.75**
